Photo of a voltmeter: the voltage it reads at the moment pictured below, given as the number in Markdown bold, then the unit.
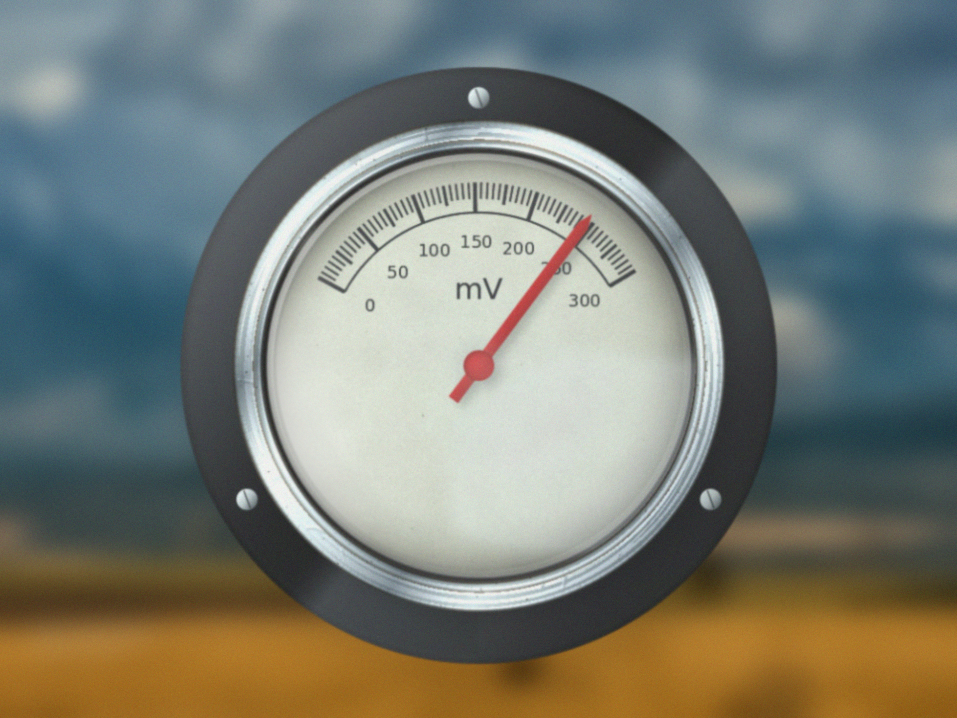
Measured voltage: **245** mV
